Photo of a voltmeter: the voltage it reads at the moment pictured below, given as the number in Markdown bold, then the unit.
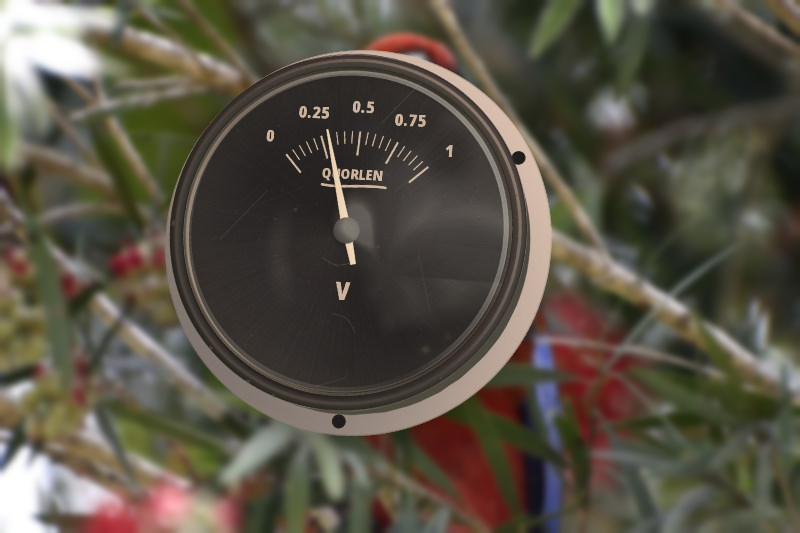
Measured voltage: **0.3** V
